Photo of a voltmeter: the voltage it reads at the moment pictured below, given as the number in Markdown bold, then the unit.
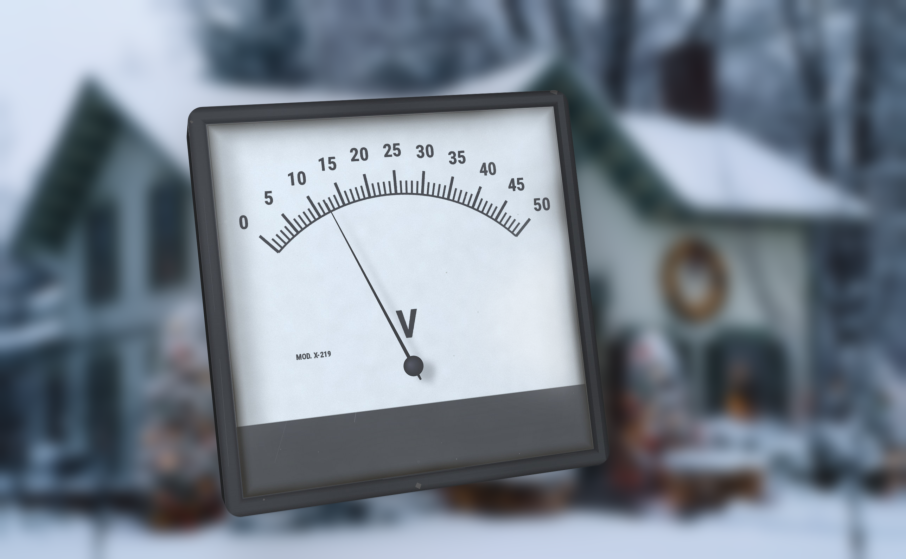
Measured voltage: **12** V
